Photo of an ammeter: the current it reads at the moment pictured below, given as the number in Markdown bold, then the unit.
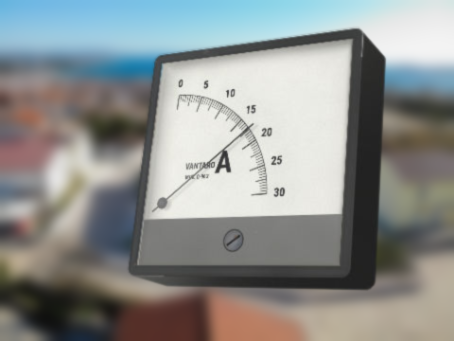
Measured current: **17.5** A
